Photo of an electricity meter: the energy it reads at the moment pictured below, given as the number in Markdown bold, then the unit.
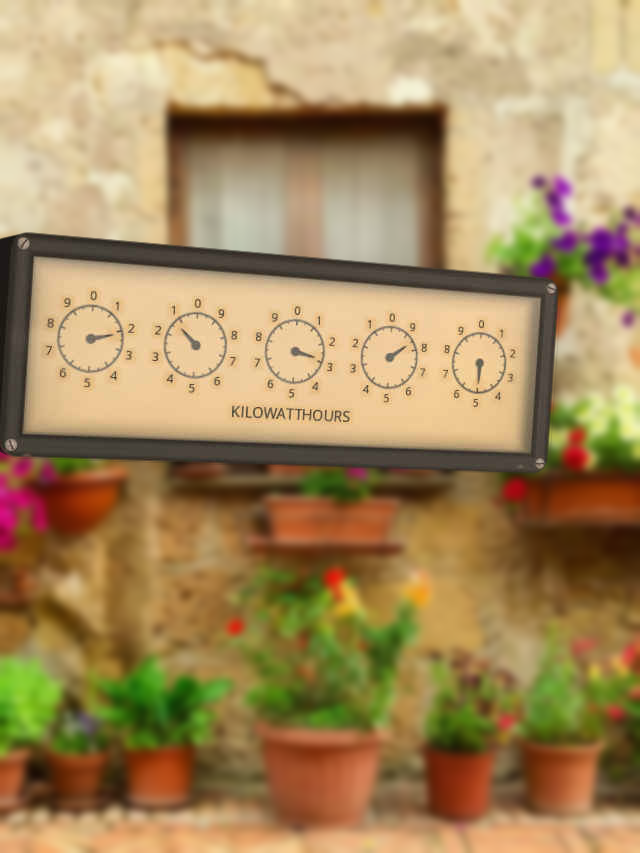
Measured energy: **21285** kWh
